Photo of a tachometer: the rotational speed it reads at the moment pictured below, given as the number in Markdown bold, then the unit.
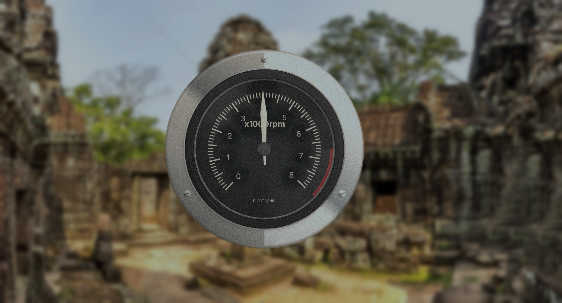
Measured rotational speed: **4000** rpm
